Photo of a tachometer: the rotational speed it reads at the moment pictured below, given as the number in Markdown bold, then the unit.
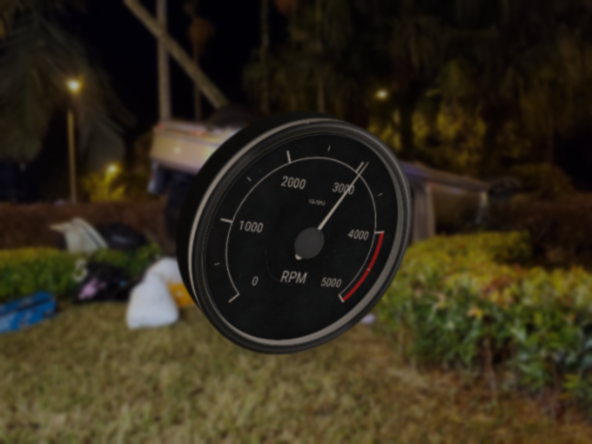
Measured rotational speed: **3000** rpm
